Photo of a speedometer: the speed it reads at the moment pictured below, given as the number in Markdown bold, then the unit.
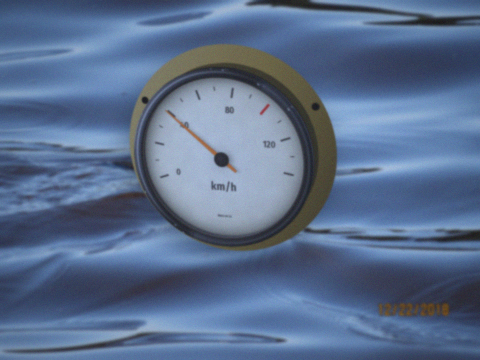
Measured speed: **40** km/h
